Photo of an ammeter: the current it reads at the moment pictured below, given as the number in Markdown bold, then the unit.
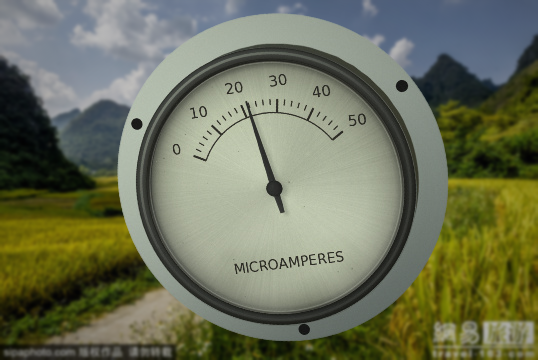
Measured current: **22** µA
